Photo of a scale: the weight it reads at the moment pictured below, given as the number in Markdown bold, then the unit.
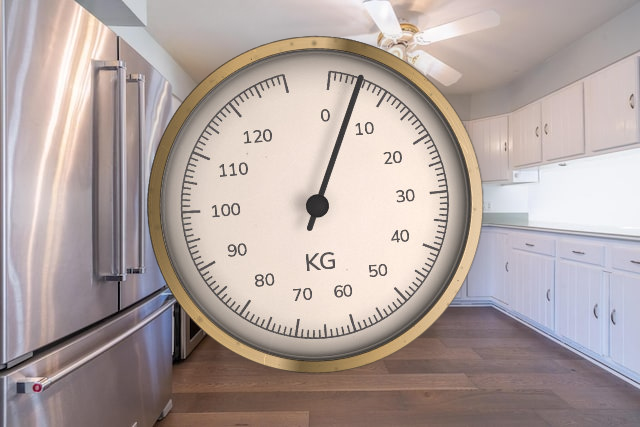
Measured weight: **5** kg
